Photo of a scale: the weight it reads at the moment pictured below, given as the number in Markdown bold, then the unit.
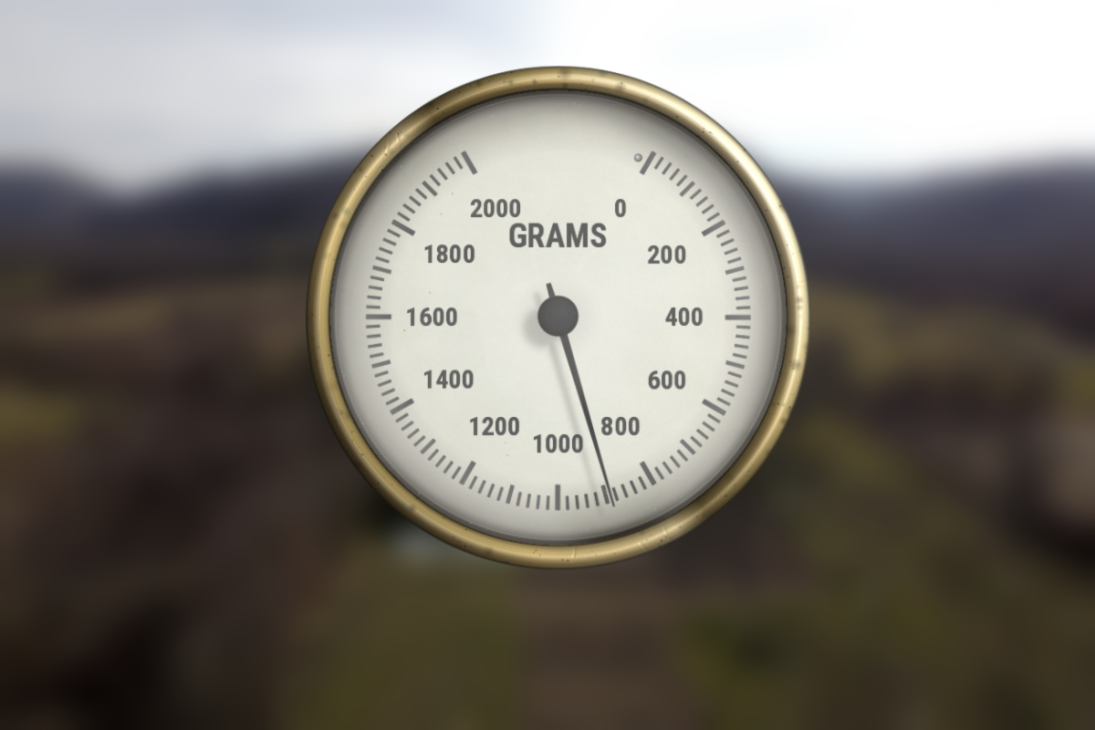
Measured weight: **890** g
